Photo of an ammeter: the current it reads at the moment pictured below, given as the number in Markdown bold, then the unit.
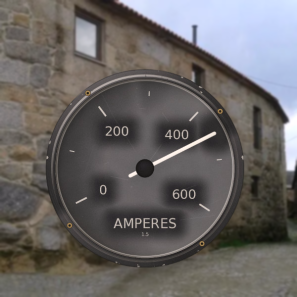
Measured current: **450** A
